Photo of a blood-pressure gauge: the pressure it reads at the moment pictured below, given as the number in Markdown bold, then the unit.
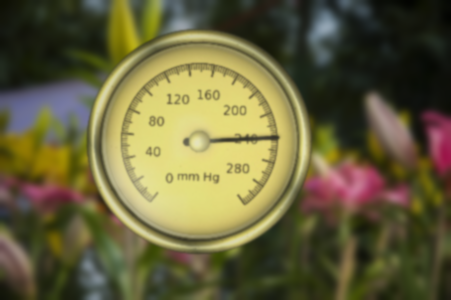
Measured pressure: **240** mmHg
